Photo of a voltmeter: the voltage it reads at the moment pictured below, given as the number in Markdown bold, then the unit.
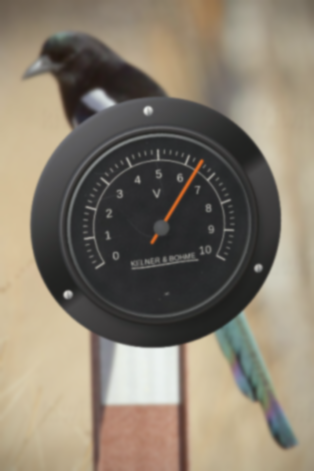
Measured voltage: **6.4** V
